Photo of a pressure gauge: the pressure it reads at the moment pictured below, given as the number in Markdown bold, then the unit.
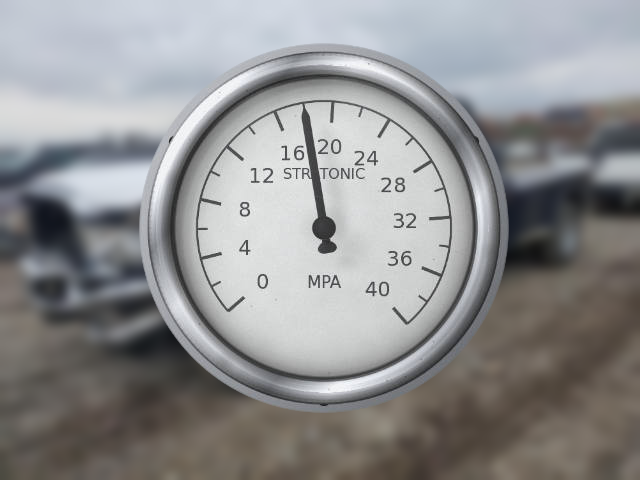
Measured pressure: **18** MPa
